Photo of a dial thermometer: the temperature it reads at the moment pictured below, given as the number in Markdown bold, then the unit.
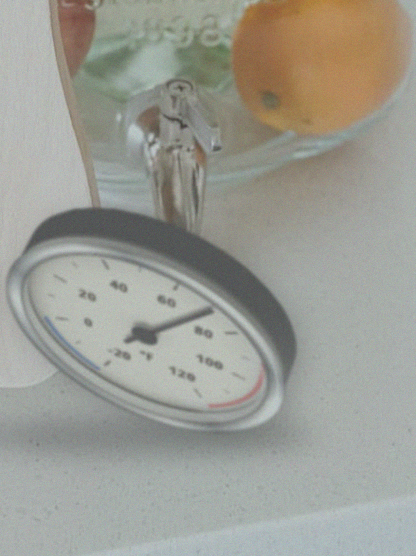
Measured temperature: **70** °F
